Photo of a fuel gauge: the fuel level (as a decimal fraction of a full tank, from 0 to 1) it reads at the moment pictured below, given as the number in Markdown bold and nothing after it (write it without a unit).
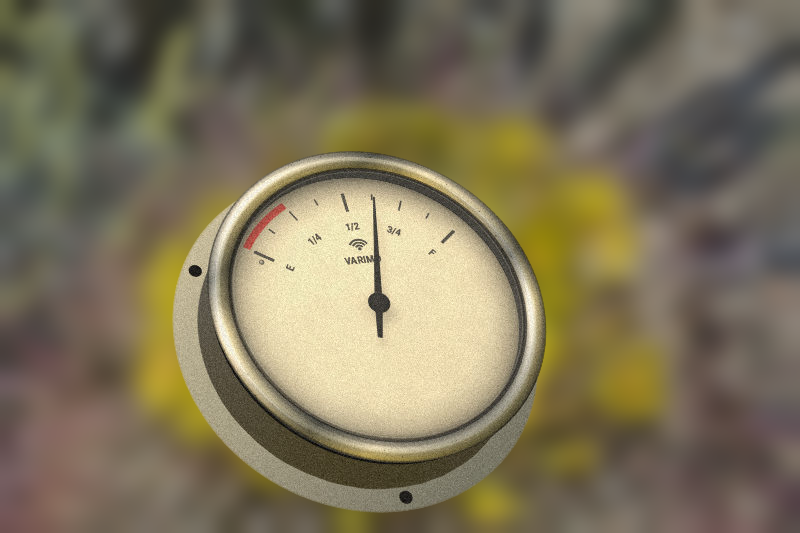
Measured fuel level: **0.625**
